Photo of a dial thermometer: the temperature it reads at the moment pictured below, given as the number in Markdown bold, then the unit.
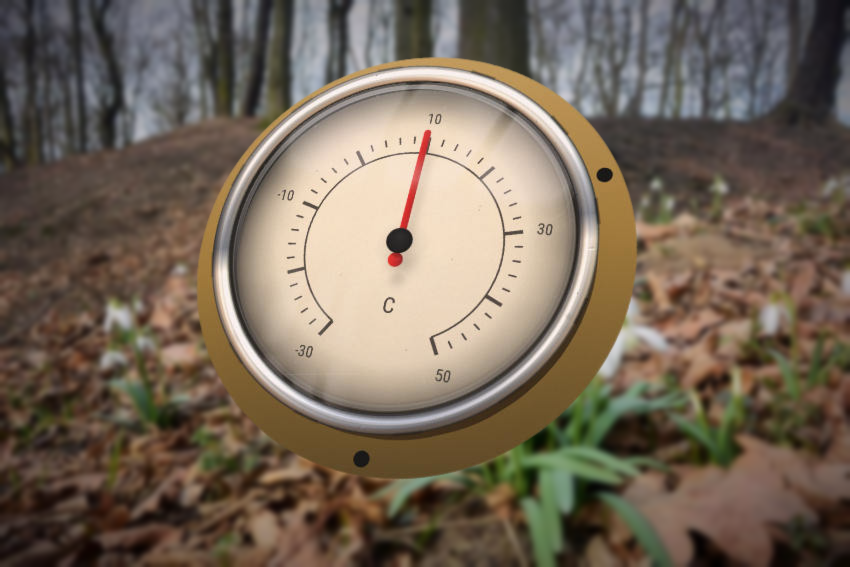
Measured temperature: **10** °C
